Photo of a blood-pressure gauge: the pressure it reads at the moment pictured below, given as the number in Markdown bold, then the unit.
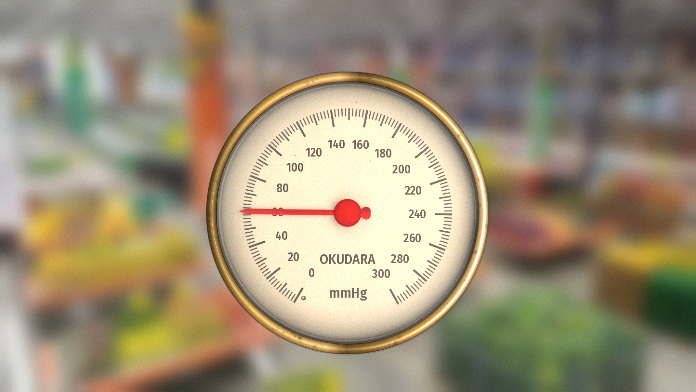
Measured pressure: **60** mmHg
